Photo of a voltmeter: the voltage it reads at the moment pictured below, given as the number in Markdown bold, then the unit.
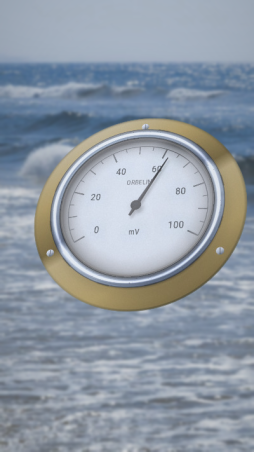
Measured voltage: **62.5** mV
